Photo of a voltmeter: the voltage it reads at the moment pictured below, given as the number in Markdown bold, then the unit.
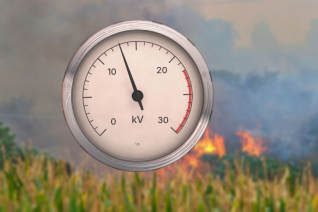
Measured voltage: **13** kV
